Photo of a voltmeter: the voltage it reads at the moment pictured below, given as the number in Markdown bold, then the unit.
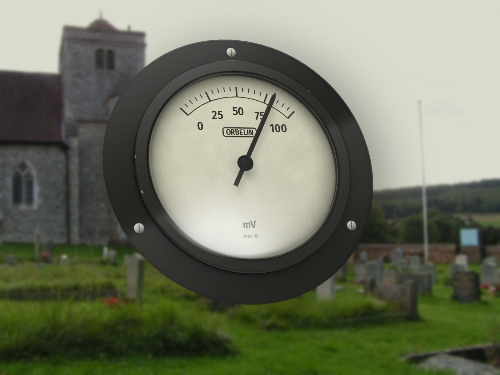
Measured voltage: **80** mV
